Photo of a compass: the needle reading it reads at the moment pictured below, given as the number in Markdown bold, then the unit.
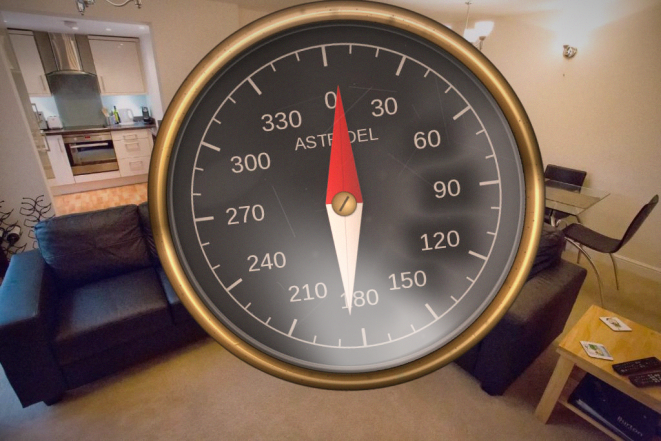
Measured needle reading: **5** °
